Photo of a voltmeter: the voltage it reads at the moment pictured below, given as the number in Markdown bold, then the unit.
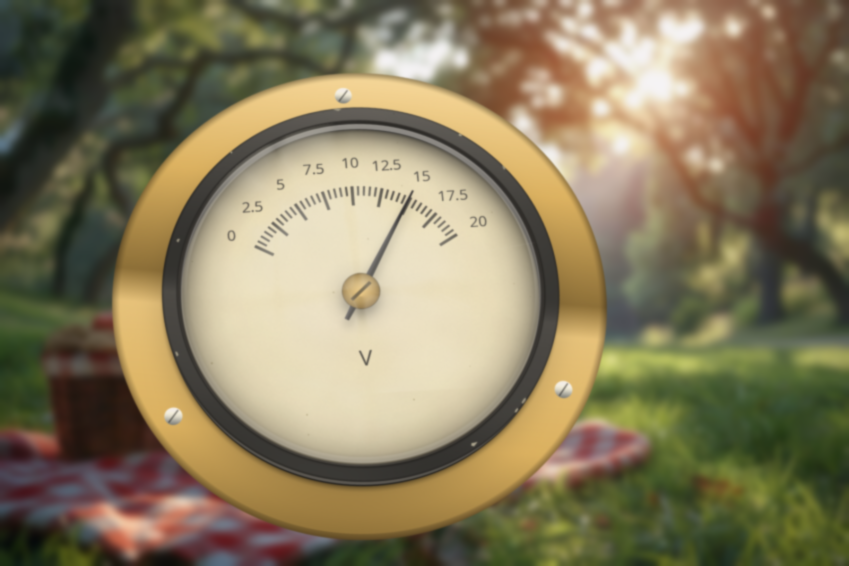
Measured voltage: **15** V
